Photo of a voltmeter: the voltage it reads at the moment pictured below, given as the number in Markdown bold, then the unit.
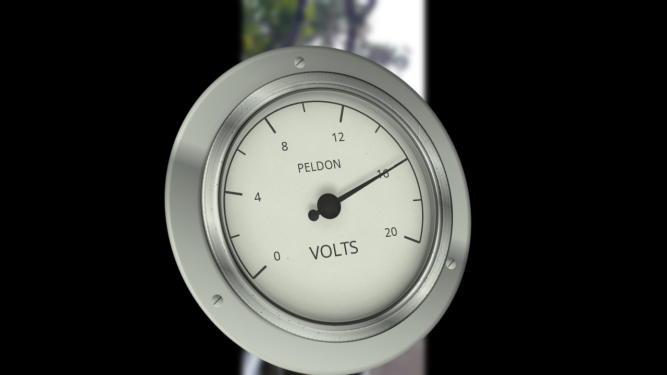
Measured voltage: **16** V
